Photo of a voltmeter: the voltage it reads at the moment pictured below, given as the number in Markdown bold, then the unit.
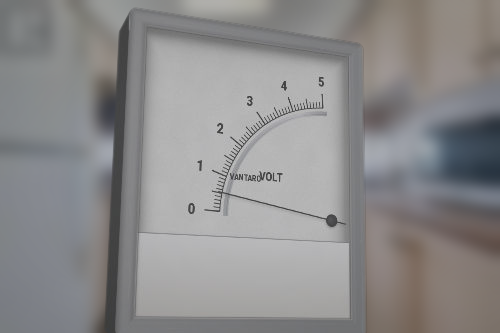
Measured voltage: **0.5** V
